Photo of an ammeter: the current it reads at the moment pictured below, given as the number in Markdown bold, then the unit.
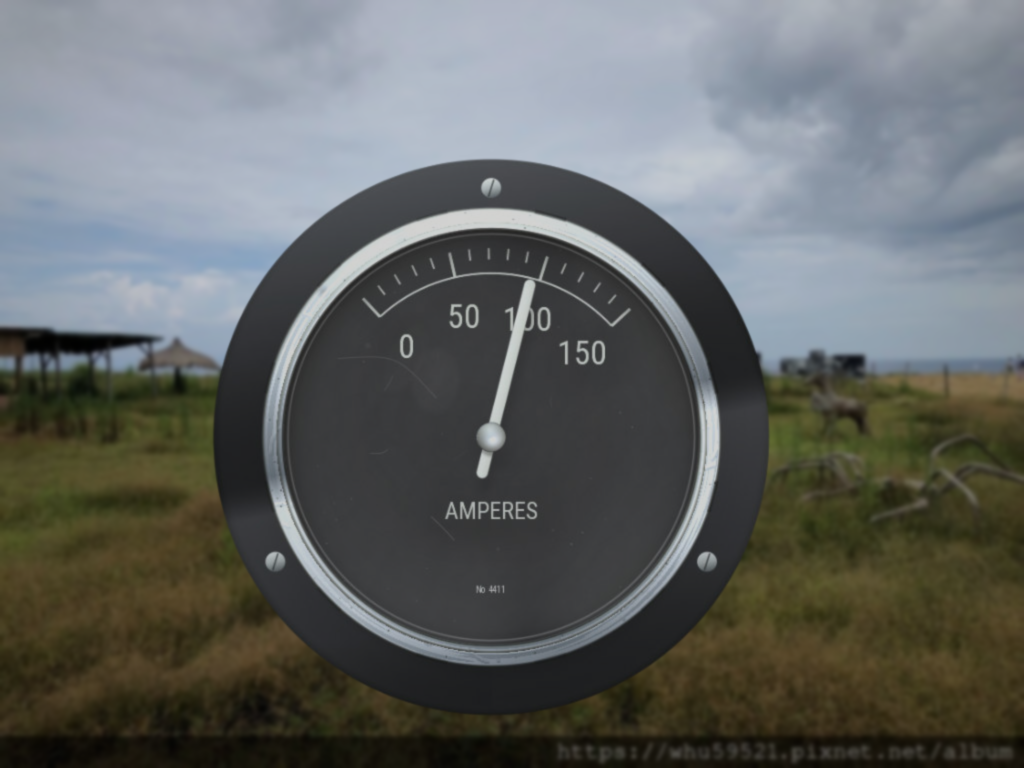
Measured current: **95** A
